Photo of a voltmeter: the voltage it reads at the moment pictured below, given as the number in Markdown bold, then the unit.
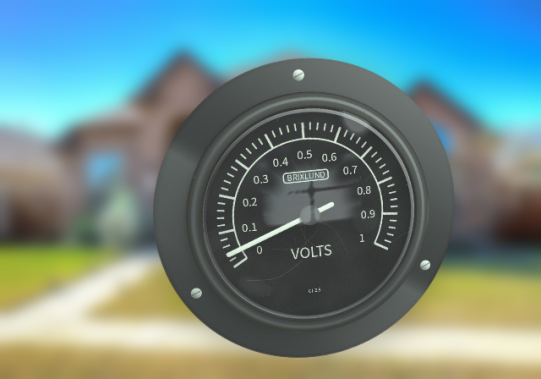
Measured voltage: **0.04** V
